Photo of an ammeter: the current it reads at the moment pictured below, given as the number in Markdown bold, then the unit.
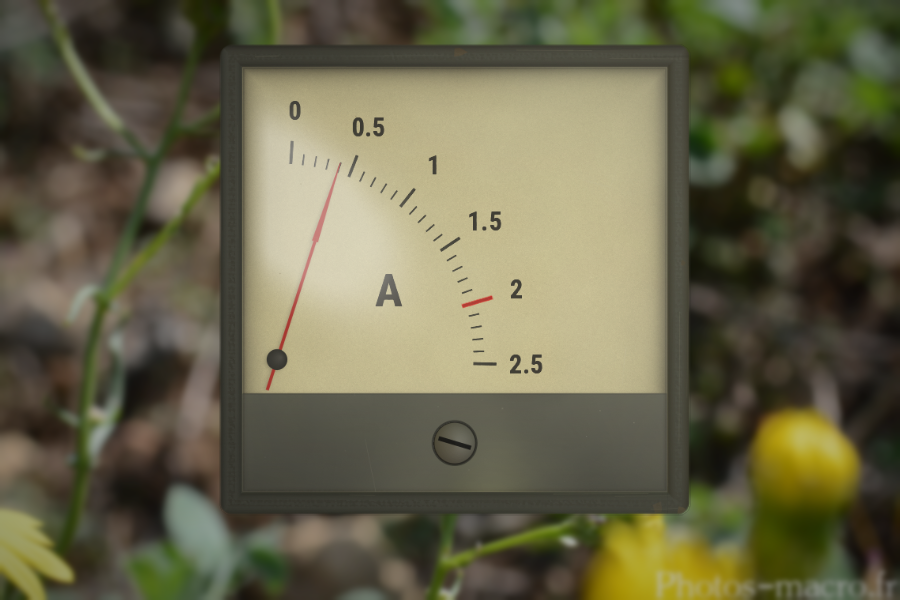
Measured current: **0.4** A
